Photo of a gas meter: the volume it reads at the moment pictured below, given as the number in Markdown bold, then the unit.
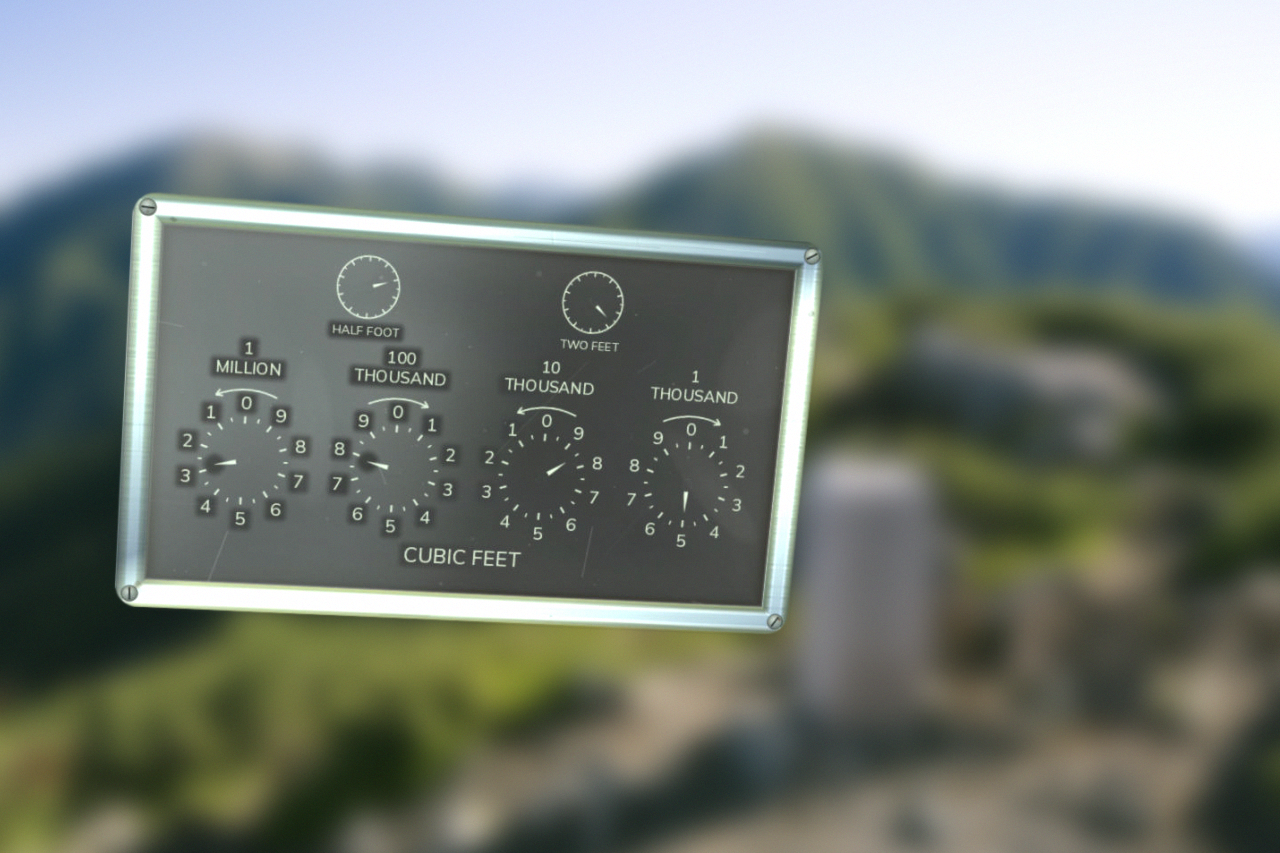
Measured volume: **278500** ft³
